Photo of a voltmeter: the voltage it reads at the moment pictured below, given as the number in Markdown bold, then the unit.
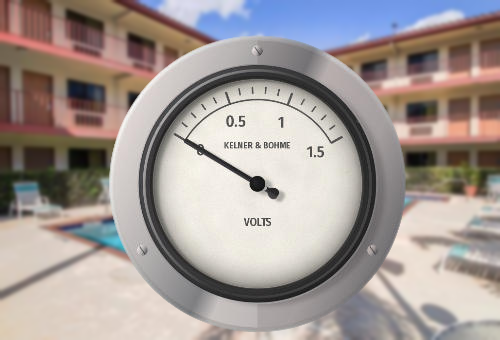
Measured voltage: **0** V
